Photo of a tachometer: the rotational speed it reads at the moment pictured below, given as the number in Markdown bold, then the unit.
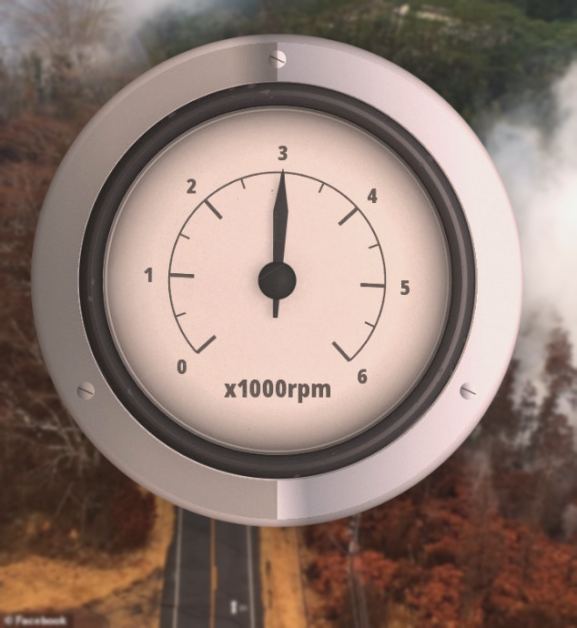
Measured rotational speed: **3000** rpm
